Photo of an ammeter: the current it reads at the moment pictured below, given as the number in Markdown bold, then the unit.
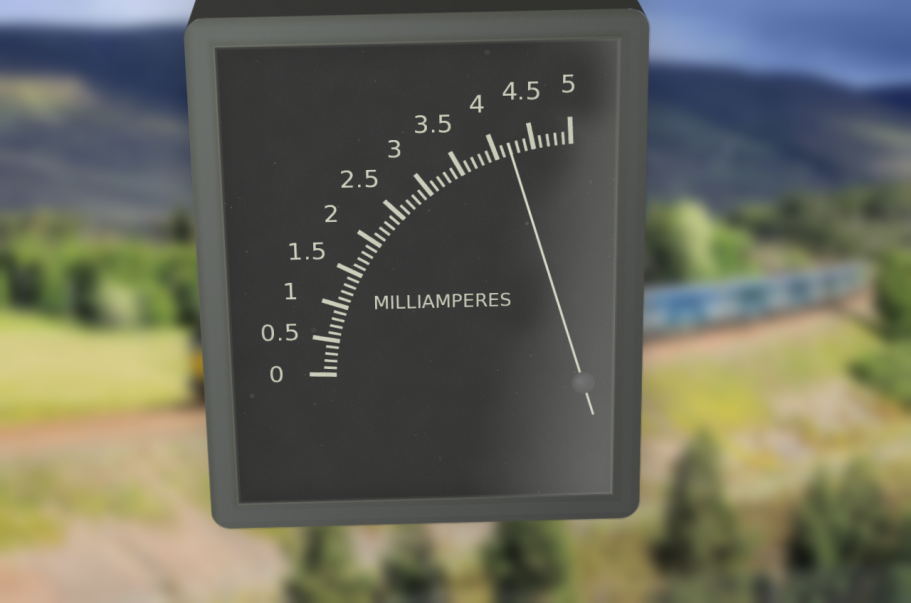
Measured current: **4.2** mA
